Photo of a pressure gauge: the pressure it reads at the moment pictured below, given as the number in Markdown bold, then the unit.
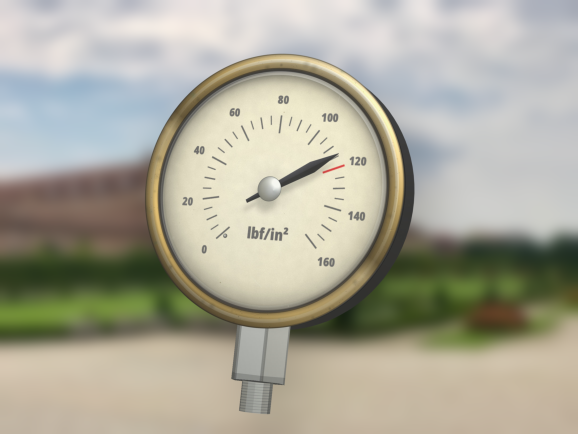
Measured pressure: **115** psi
